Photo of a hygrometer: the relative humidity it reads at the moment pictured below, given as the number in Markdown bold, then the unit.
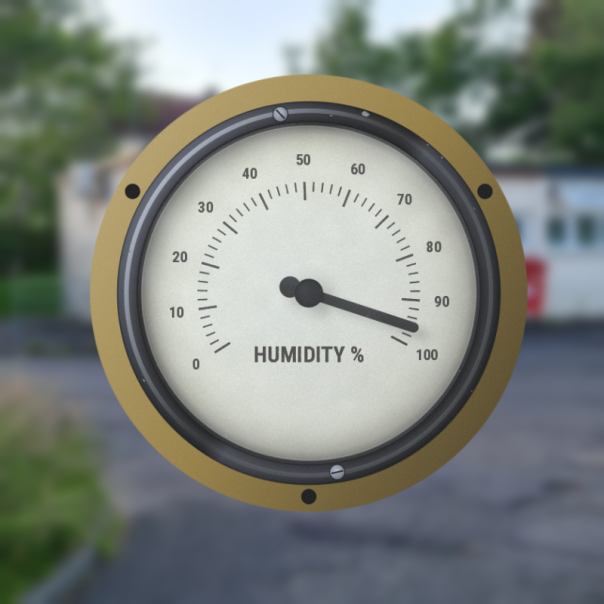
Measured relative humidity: **96** %
